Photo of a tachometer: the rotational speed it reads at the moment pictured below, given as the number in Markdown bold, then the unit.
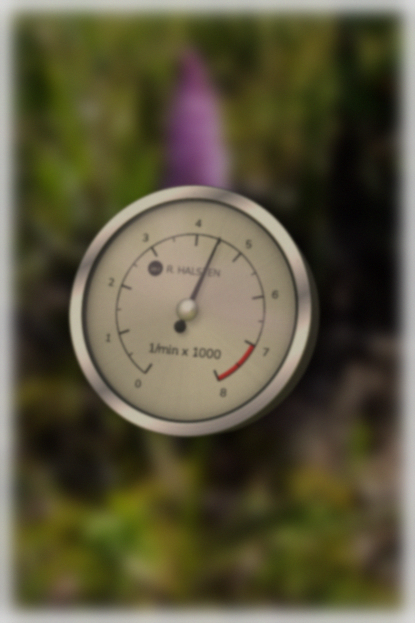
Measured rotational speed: **4500** rpm
